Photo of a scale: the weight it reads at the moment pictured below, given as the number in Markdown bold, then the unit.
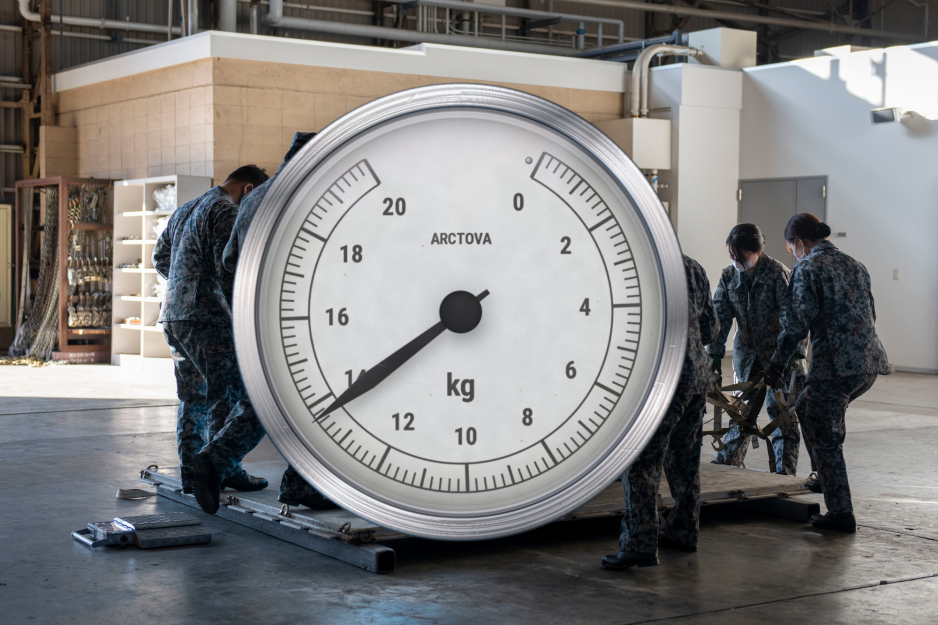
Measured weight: **13.7** kg
